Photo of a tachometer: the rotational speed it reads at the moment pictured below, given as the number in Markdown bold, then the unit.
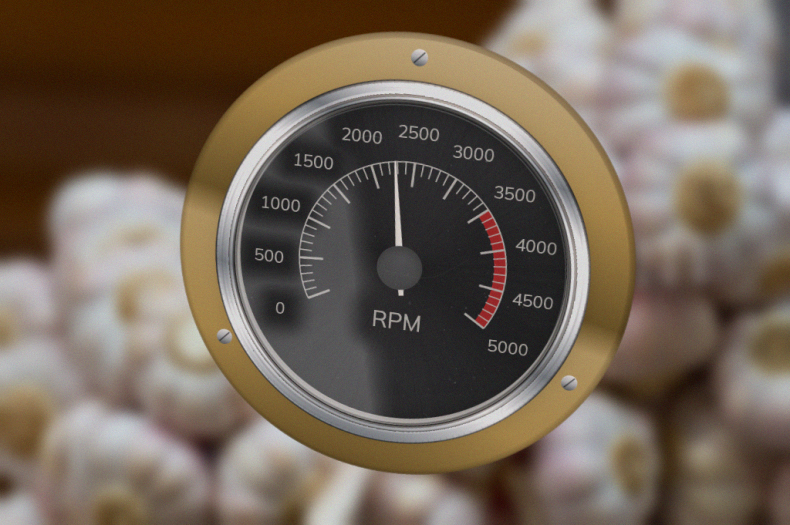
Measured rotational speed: **2300** rpm
